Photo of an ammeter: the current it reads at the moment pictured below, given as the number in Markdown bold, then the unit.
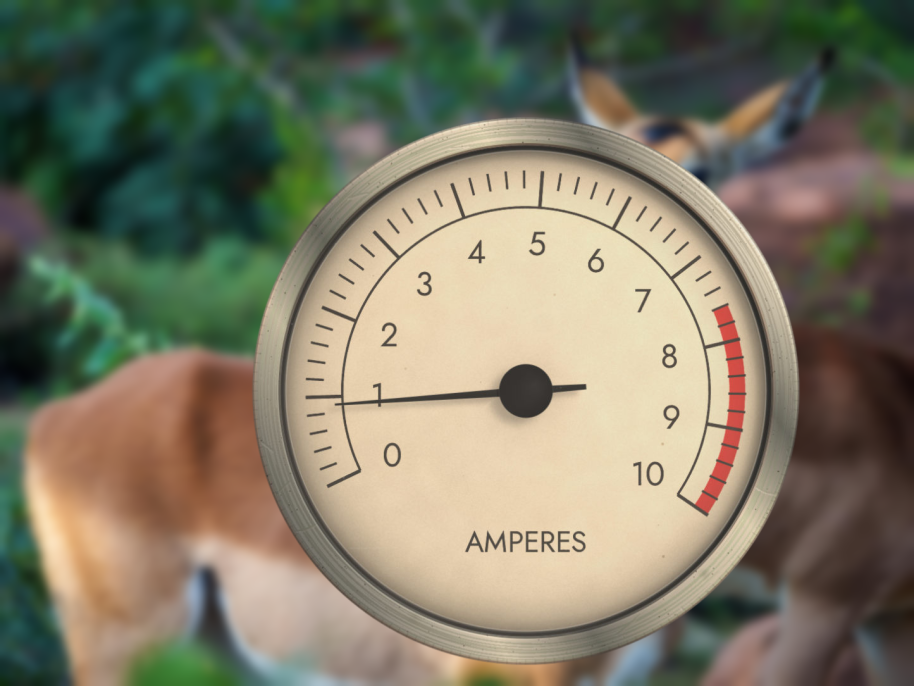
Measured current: **0.9** A
